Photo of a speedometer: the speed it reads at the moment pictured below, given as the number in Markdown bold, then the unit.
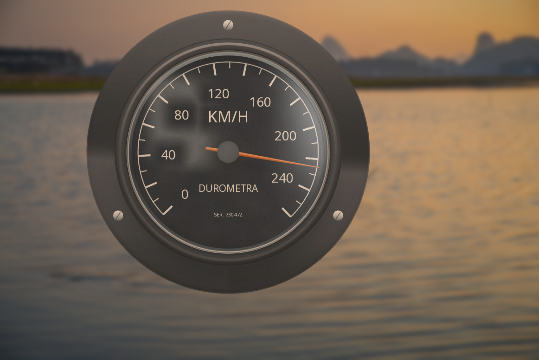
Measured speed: **225** km/h
